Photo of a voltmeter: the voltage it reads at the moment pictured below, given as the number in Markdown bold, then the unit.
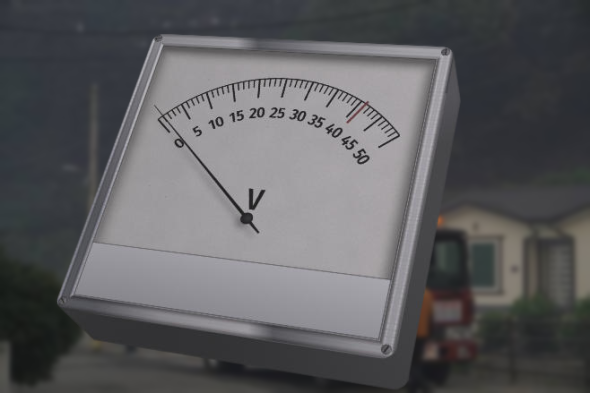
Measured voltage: **1** V
